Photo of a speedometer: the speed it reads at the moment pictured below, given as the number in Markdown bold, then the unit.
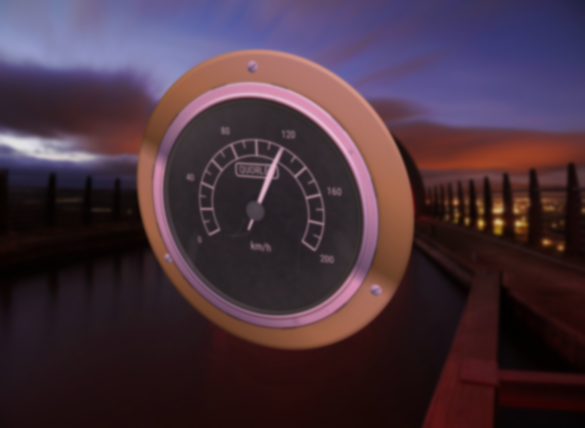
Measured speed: **120** km/h
